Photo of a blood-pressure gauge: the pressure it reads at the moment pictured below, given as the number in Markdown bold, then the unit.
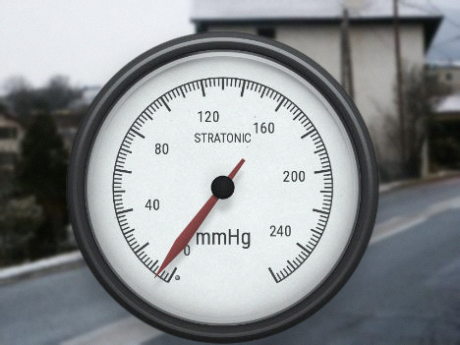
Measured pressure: **6** mmHg
